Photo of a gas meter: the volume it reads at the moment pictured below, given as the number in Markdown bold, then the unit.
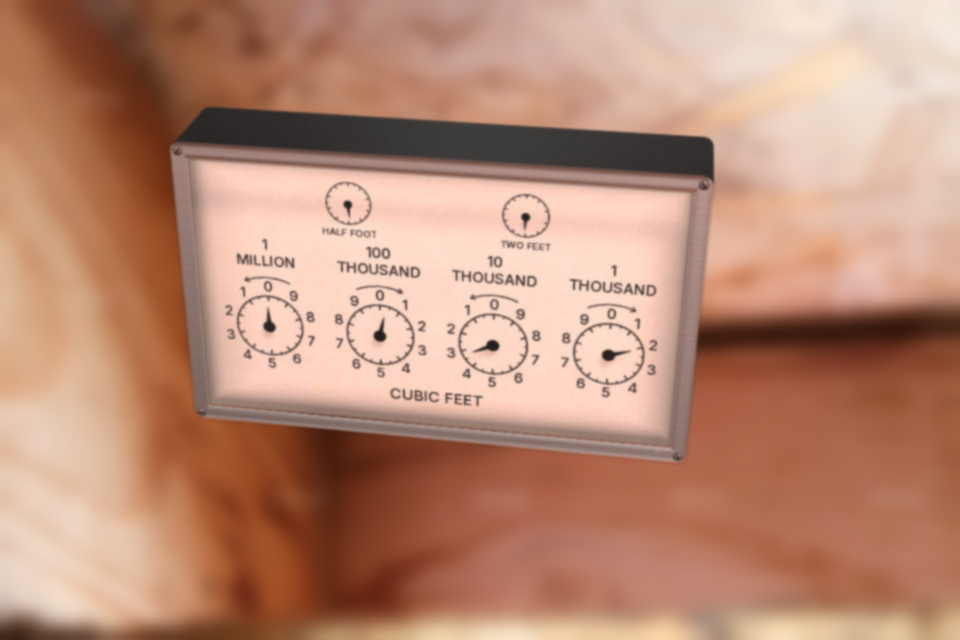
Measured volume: **3200** ft³
